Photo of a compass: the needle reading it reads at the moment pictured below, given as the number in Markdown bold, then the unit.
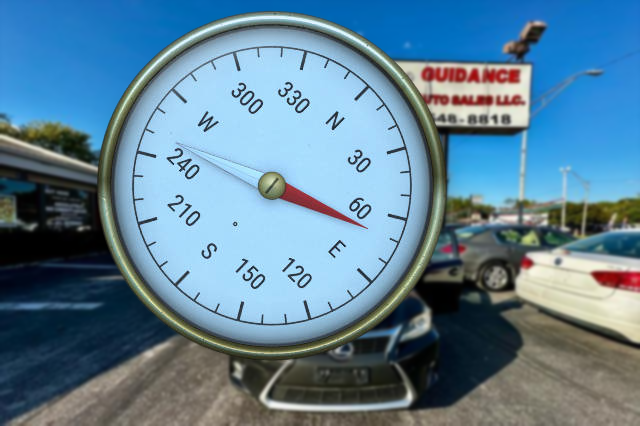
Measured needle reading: **70** °
